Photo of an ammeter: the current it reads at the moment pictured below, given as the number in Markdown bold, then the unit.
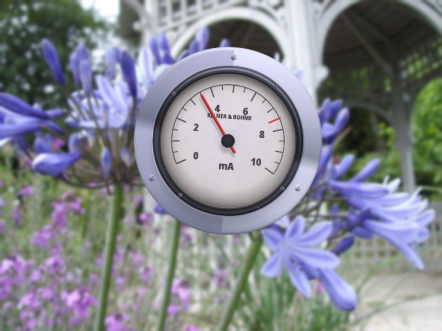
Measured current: **3.5** mA
